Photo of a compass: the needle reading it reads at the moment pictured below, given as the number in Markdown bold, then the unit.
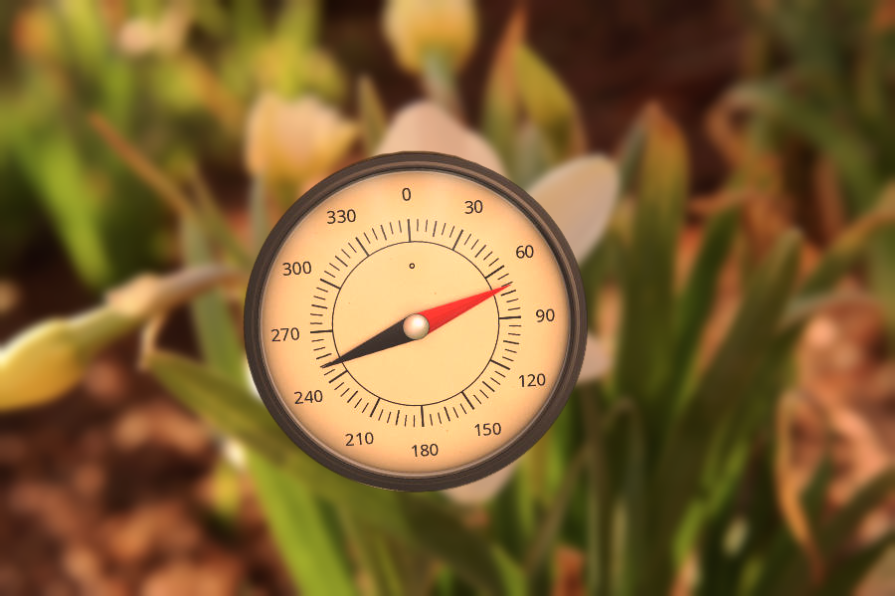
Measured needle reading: **70** °
